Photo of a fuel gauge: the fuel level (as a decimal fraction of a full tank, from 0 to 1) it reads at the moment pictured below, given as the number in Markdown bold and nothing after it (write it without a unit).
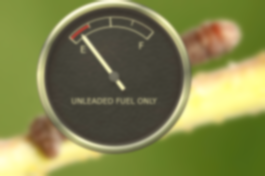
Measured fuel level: **0.125**
